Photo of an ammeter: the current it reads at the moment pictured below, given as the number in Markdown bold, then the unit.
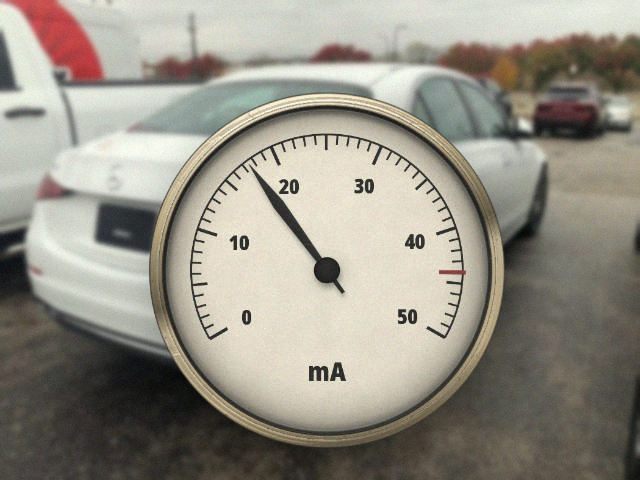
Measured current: **17.5** mA
